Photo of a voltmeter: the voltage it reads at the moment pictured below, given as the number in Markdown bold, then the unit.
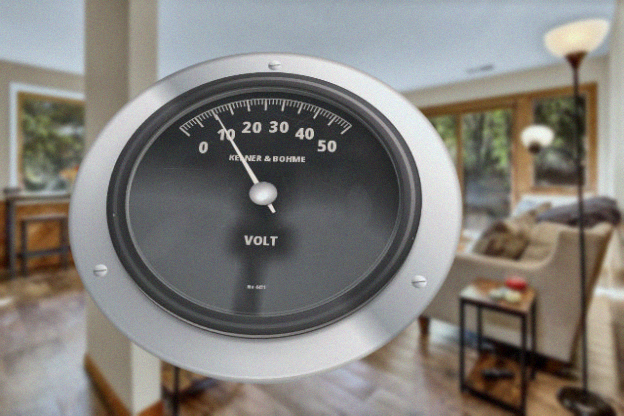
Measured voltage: **10** V
